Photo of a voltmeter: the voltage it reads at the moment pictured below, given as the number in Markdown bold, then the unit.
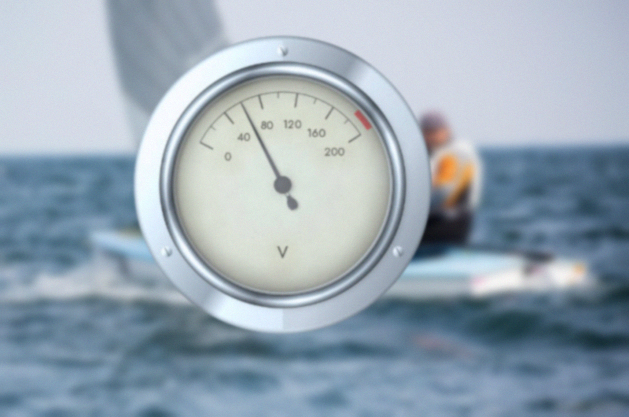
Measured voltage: **60** V
